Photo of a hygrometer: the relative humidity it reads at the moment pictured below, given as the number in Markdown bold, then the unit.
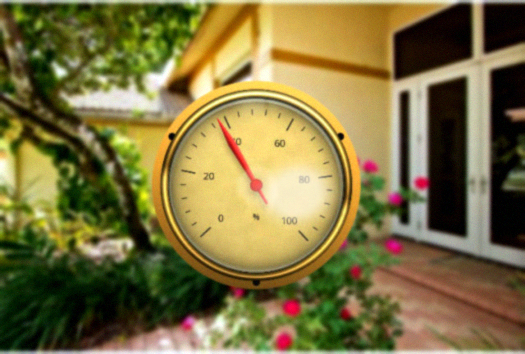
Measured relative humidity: **38** %
